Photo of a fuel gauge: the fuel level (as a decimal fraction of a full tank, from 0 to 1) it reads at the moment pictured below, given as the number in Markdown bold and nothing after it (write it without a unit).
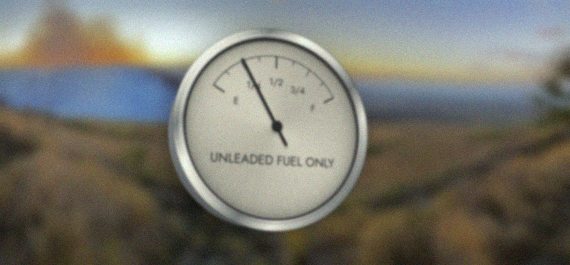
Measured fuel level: **0.25**
